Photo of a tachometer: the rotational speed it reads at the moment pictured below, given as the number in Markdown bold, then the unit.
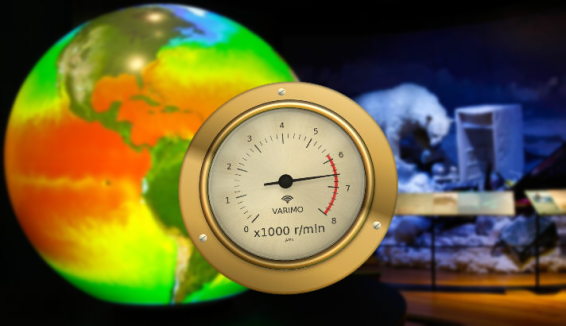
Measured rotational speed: **6600** rpm
